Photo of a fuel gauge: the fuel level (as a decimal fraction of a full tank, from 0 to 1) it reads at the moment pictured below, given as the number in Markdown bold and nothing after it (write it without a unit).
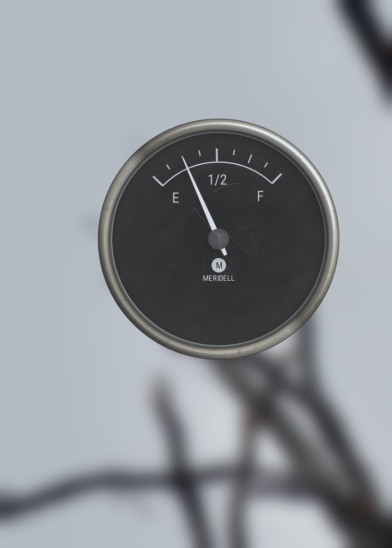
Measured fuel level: **0.25**
